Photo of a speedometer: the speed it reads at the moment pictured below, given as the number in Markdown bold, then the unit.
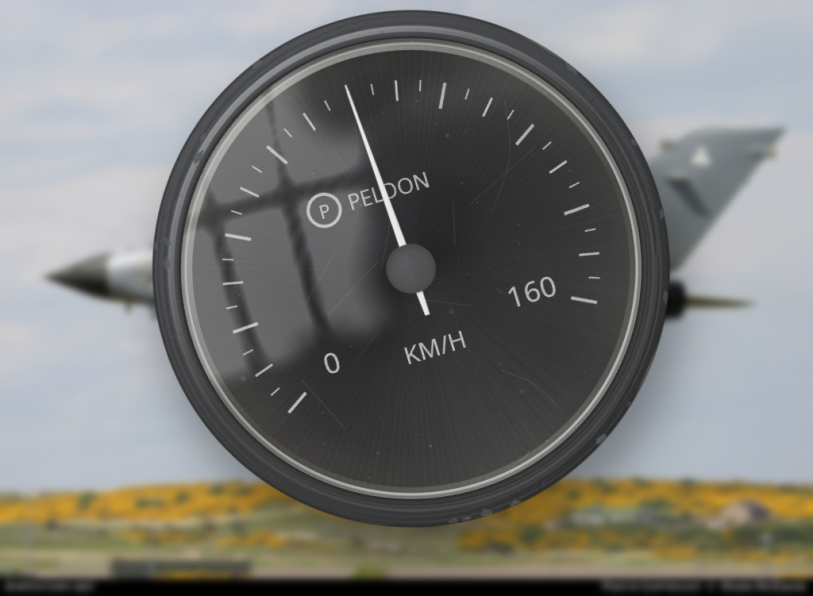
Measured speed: **80** km/h
